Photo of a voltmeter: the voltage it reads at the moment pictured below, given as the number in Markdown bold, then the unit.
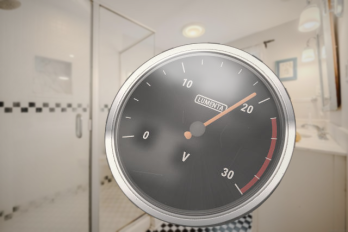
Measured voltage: **19** V
